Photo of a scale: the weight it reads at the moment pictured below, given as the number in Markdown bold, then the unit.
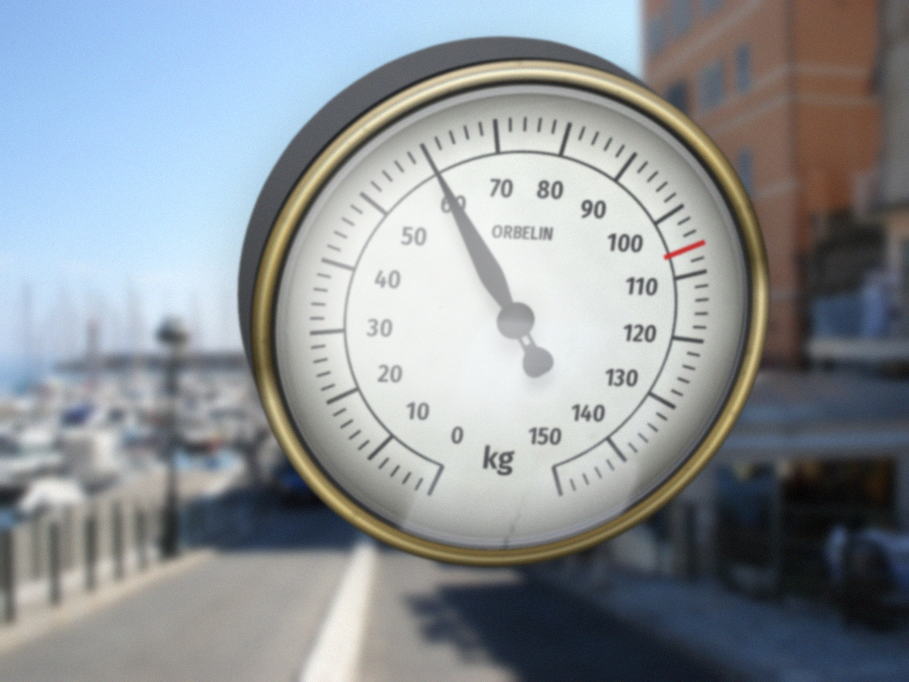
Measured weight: **60** kg
